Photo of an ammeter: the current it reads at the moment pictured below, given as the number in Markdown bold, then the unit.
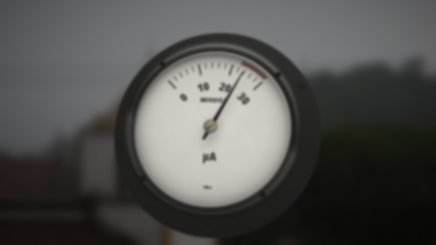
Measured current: **24** µA
